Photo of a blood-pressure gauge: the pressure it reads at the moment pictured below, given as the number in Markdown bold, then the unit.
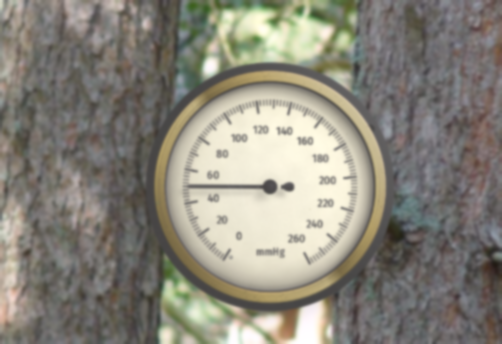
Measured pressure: **50** mmHg
